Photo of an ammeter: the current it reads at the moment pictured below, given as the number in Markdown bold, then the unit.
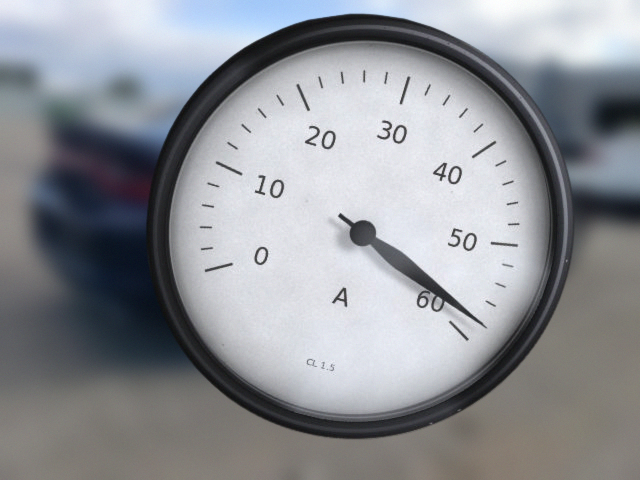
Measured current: **58** A
